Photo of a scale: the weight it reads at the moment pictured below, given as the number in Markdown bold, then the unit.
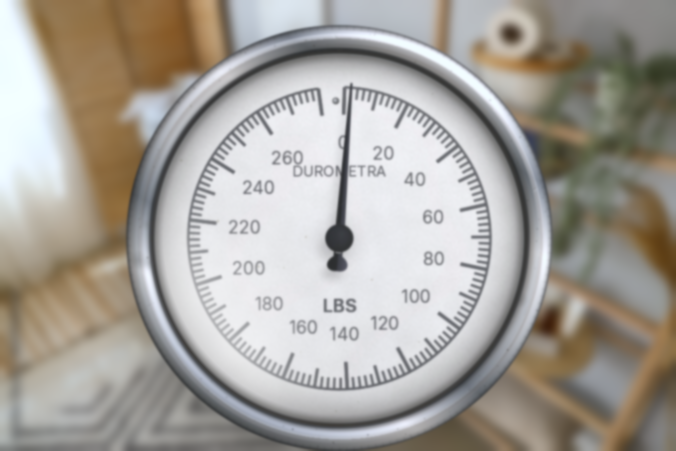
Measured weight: **2** lb
